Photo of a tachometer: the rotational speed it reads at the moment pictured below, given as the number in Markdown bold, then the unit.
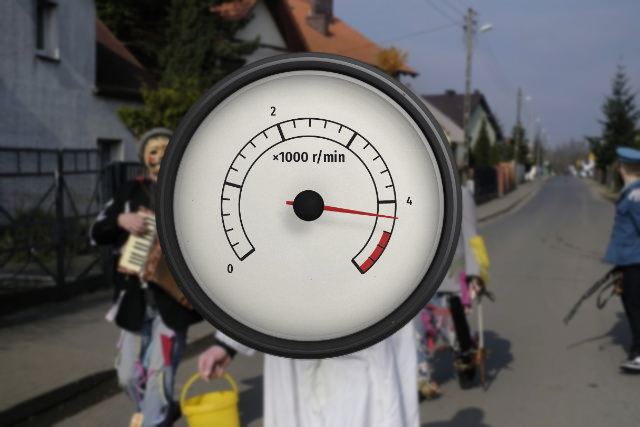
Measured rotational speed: **4200** rpm
